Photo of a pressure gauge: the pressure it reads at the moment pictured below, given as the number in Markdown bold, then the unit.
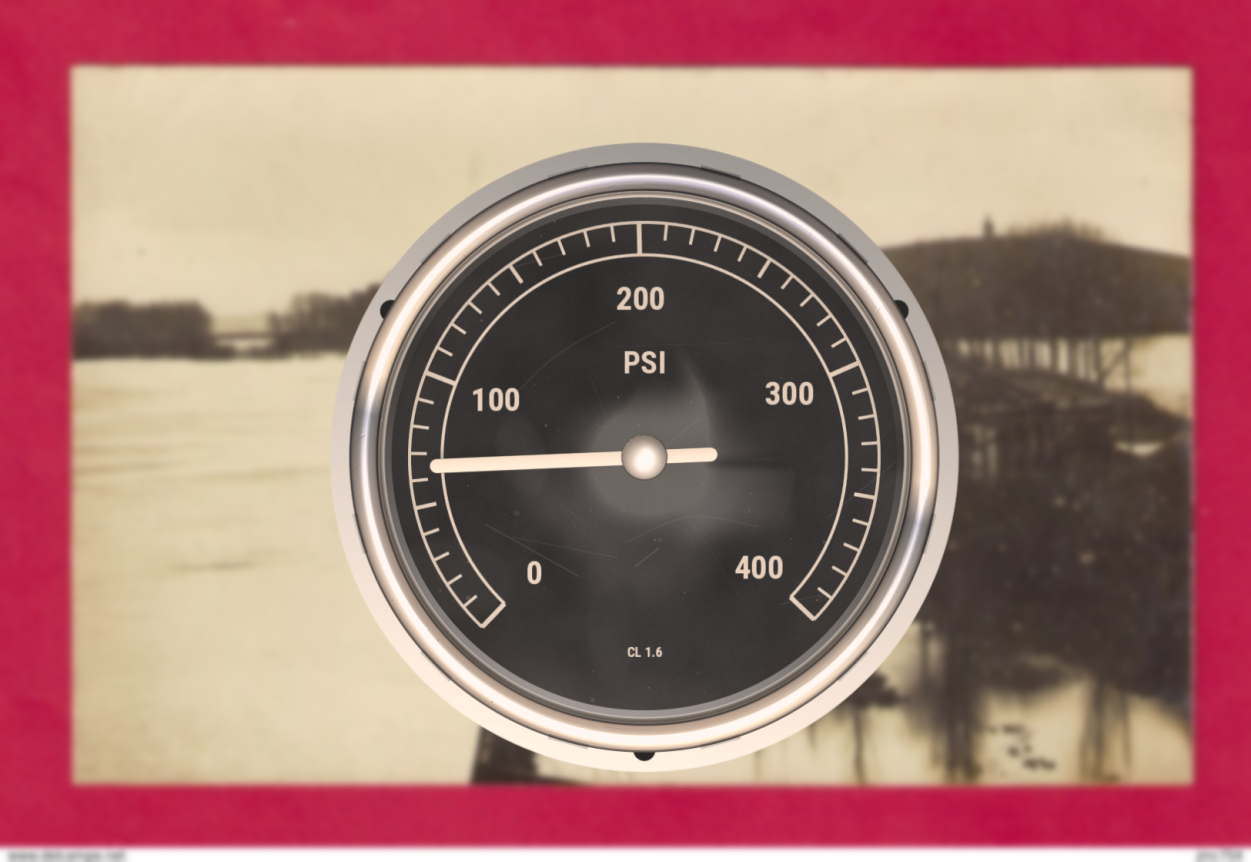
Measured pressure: **65** psi
